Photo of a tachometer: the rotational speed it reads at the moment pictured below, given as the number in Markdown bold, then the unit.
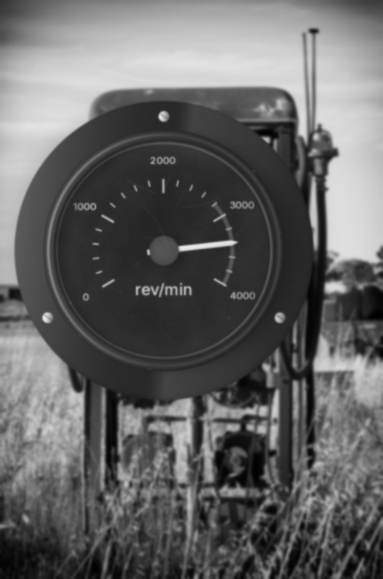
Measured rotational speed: **3400** rpm
